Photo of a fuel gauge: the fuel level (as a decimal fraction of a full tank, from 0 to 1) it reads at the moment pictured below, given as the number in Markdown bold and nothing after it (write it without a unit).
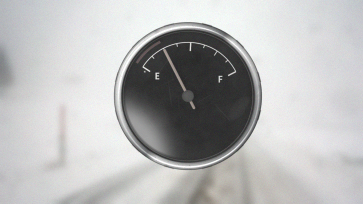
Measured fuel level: **0.25**
